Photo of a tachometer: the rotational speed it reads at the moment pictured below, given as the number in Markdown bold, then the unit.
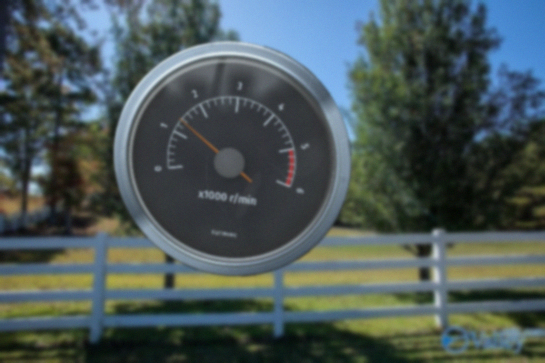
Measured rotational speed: **1400** rpm
